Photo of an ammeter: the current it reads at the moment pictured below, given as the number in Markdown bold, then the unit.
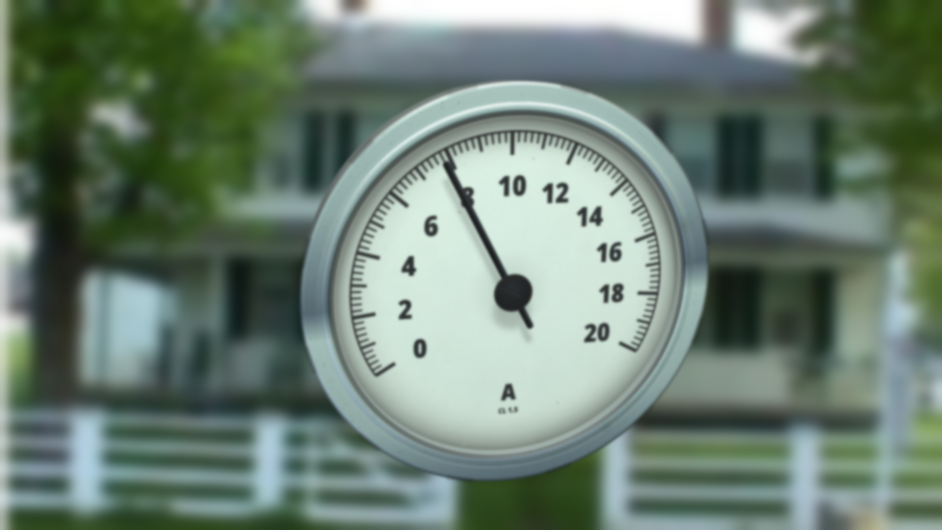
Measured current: **7.8** A
